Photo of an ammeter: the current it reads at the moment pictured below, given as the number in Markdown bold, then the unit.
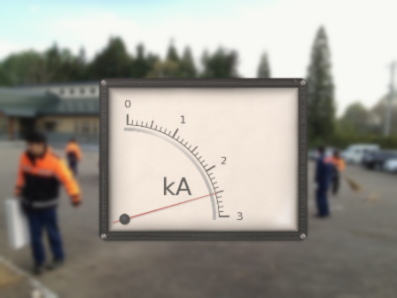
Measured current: **2.5** kA
